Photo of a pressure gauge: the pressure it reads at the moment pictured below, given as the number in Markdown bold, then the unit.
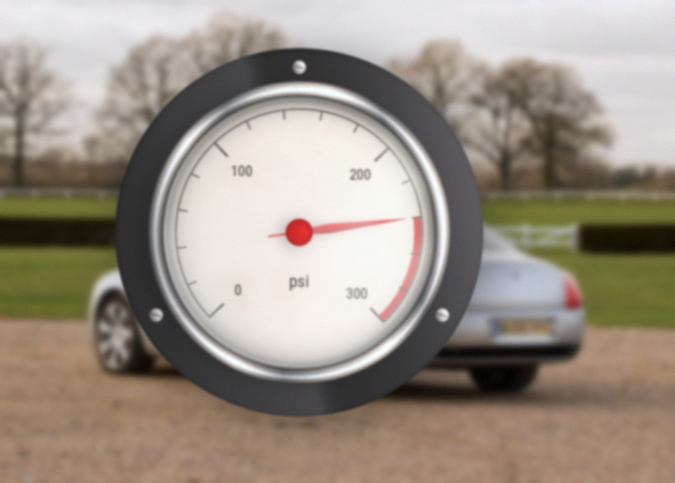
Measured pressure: **240** psi
